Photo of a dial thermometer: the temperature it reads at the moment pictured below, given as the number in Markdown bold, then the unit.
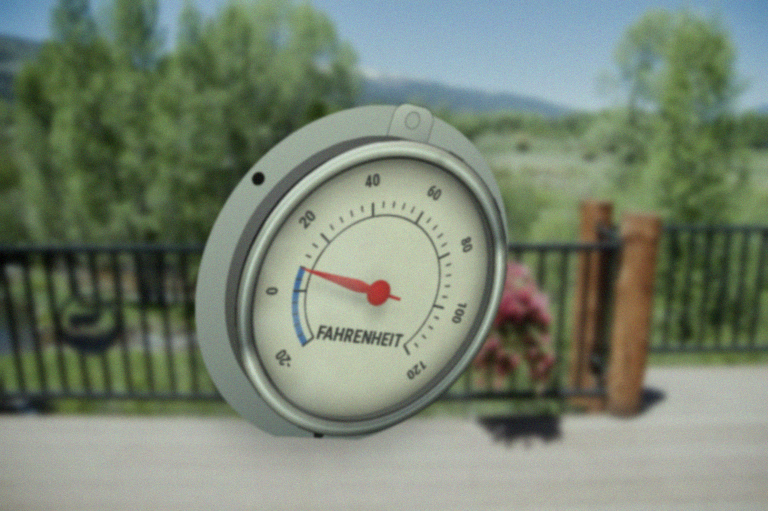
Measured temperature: **8** °F
